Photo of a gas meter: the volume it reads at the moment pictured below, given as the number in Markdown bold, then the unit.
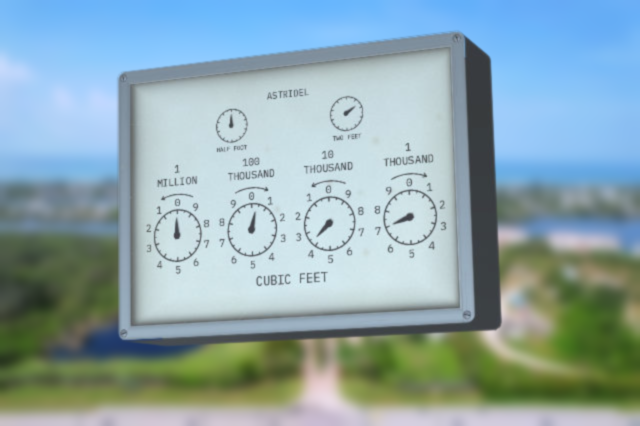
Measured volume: **3700** ft³
